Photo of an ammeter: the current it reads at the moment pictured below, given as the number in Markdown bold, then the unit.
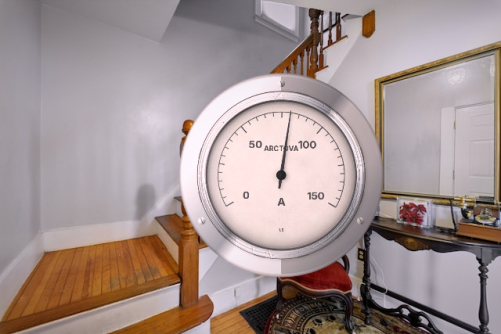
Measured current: **80** A
